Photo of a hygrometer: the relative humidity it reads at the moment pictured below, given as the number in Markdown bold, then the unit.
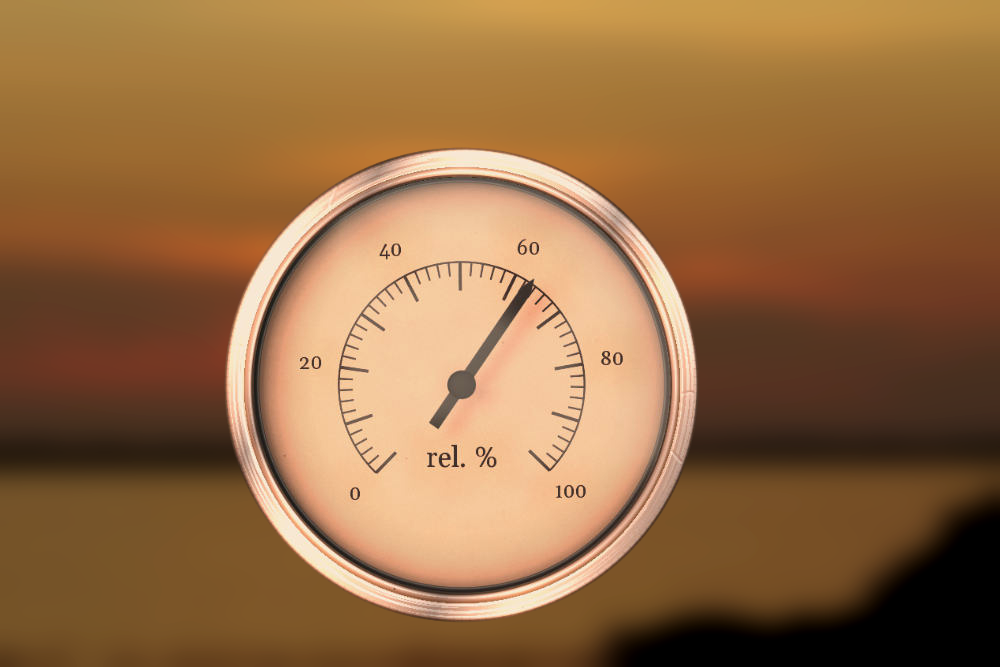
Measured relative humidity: **63** %
